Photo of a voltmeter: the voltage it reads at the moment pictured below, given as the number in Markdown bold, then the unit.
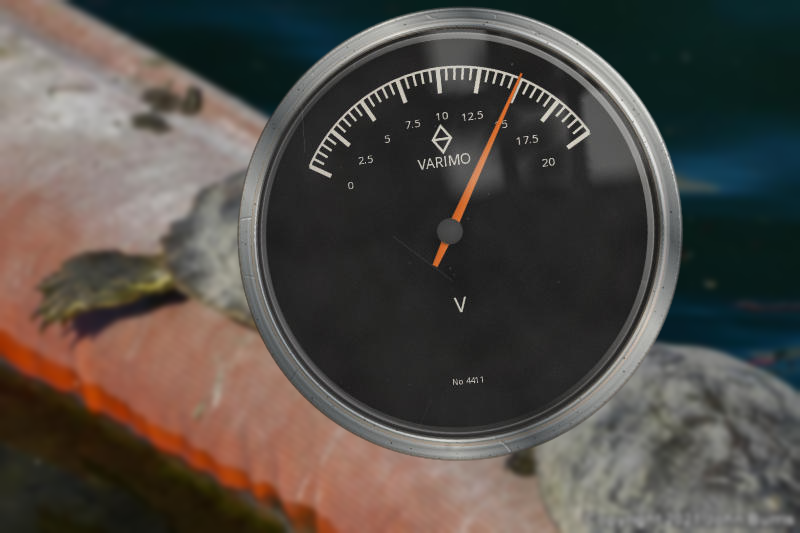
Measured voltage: **15** V
